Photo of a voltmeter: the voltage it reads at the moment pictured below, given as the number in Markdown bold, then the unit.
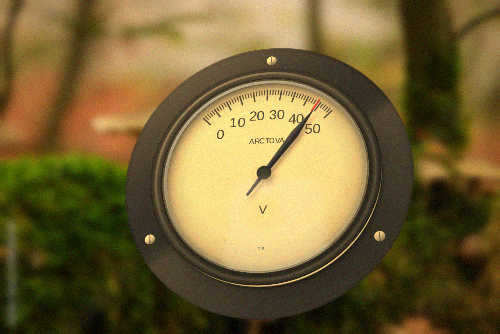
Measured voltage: **45** V
